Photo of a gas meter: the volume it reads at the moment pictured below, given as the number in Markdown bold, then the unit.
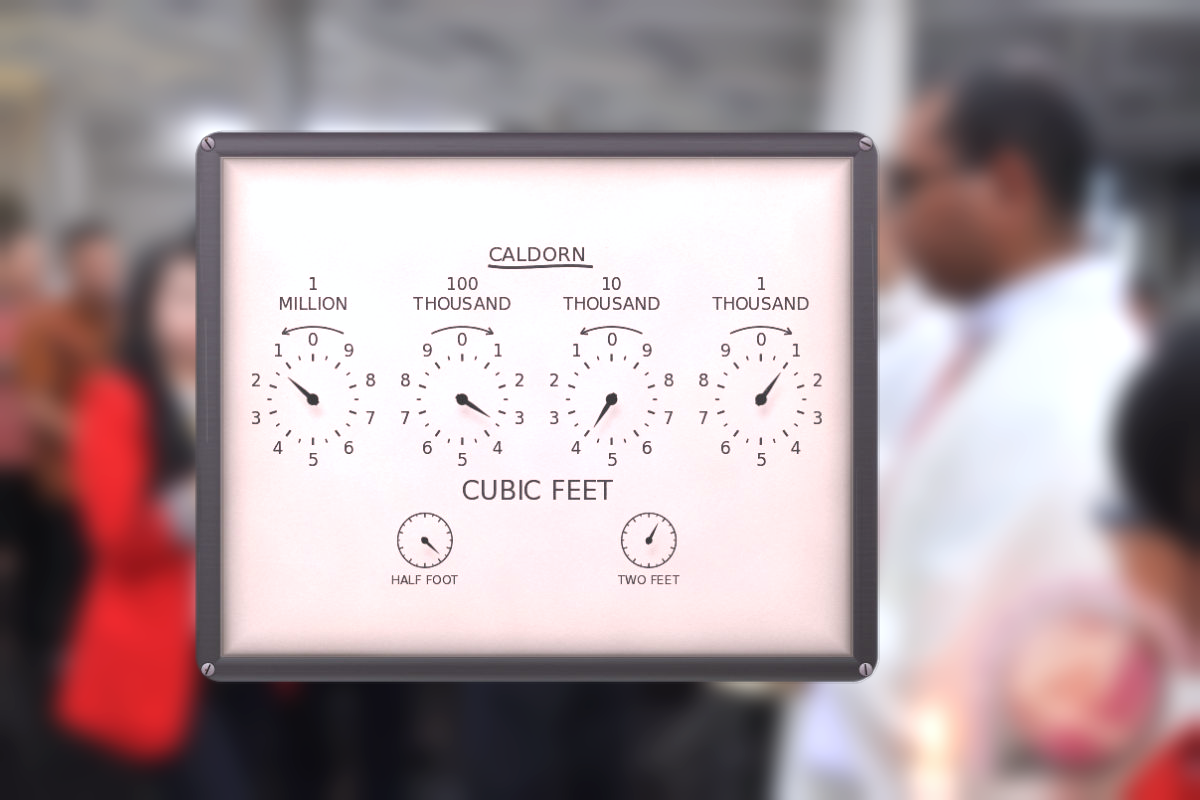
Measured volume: **134100** ft³
